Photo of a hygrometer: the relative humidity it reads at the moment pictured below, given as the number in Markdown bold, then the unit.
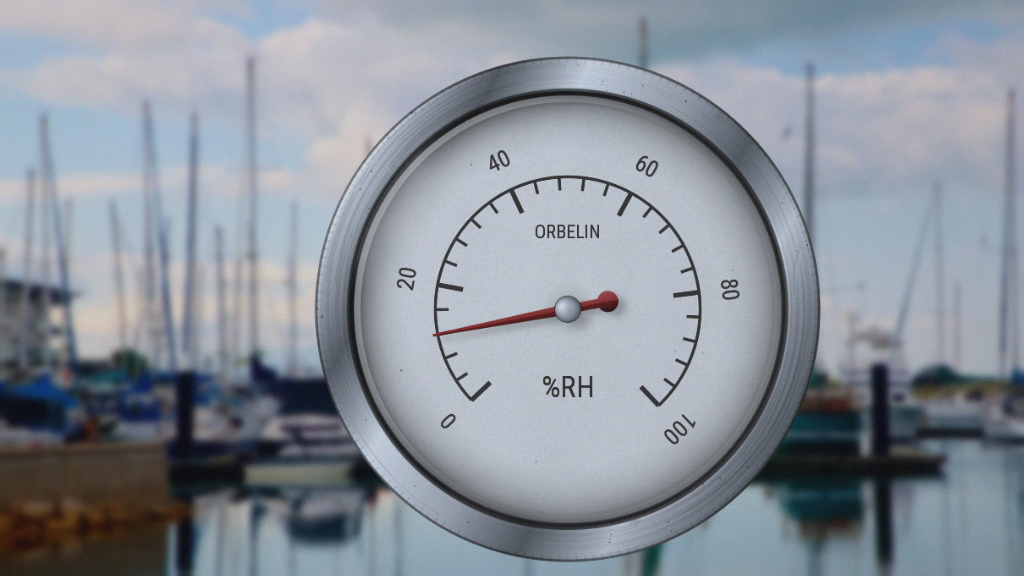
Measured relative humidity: **12** %
